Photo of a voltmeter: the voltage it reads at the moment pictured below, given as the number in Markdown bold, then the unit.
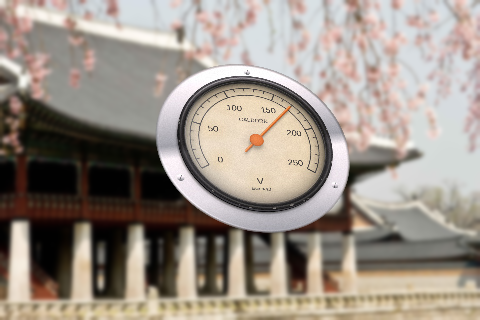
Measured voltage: **170** V
